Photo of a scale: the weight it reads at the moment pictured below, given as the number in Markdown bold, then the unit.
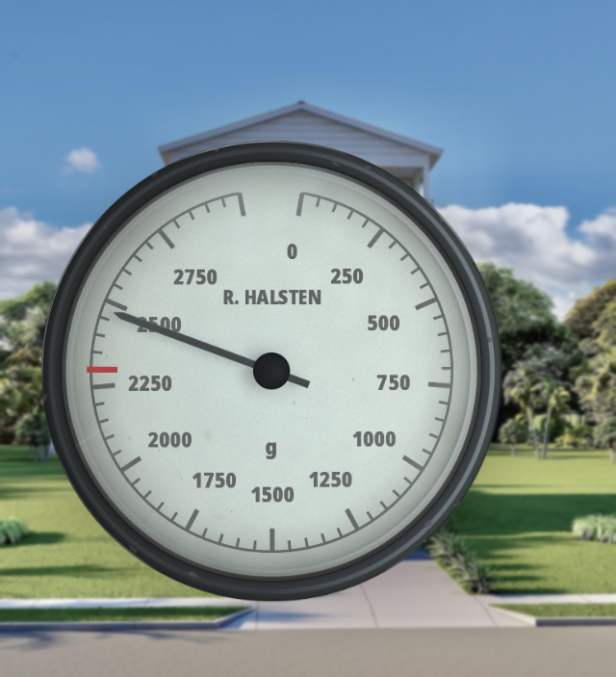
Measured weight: **2475** g
